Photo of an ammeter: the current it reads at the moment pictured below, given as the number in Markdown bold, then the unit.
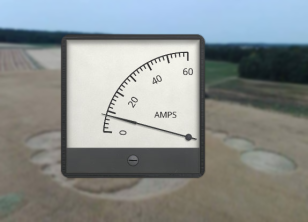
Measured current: **8** A
